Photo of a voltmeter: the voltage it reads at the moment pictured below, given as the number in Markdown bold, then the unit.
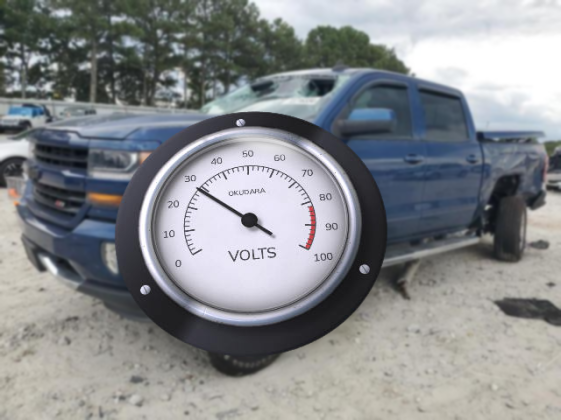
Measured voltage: **28** V
